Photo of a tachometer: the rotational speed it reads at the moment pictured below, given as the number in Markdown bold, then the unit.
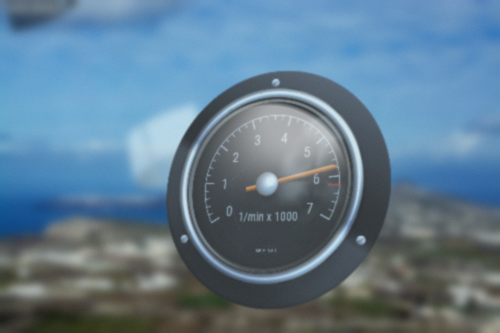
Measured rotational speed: **5800** rpm
